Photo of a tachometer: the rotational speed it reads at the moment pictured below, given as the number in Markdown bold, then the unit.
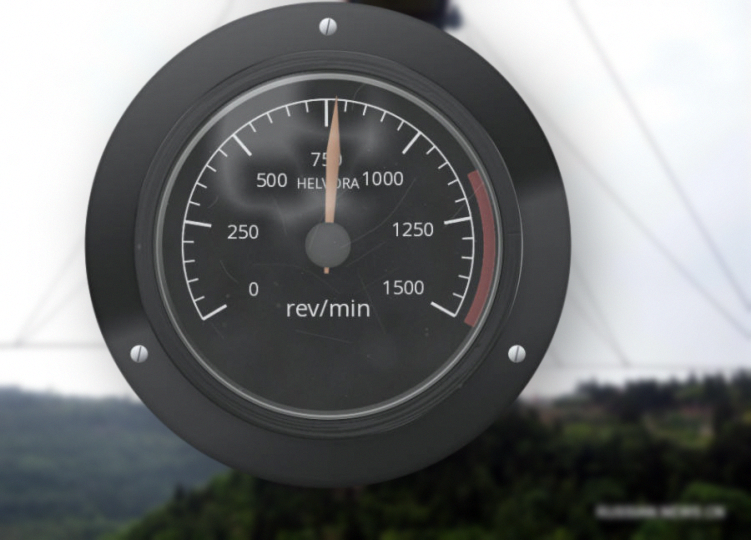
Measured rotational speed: **775** rpm
